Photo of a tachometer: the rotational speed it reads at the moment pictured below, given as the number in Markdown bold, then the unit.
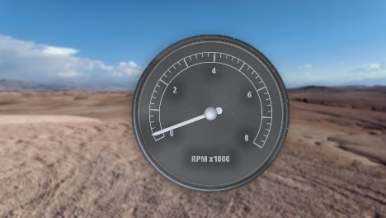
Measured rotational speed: **200** rpm
